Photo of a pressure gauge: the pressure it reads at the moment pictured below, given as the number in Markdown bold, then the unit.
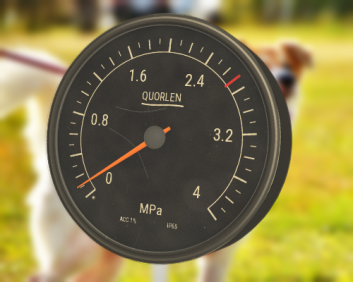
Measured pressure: **0.1** MPa
